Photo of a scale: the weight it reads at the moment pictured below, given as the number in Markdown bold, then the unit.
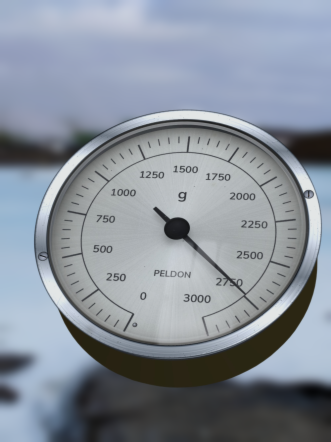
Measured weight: **2750** g
